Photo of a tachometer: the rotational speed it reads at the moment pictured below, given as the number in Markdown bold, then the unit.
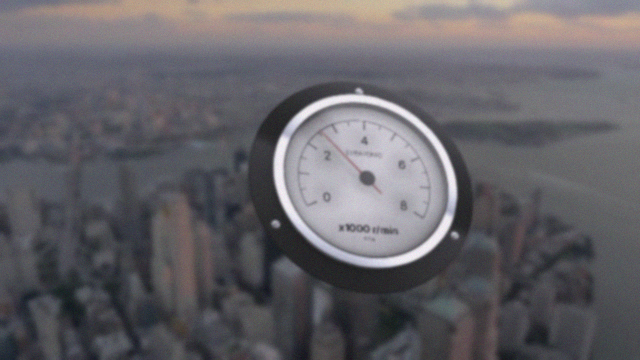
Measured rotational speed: **2500** rpm
